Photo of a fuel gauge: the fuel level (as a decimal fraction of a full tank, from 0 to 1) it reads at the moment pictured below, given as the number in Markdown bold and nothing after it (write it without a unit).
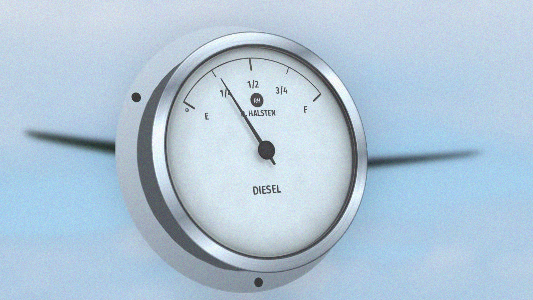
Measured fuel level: **0.25**
